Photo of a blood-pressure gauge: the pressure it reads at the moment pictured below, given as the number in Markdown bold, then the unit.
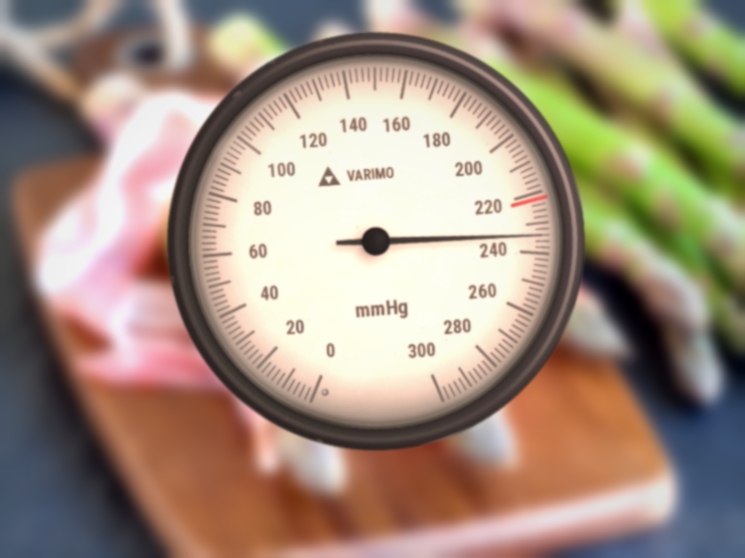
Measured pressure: **234** mmHg
